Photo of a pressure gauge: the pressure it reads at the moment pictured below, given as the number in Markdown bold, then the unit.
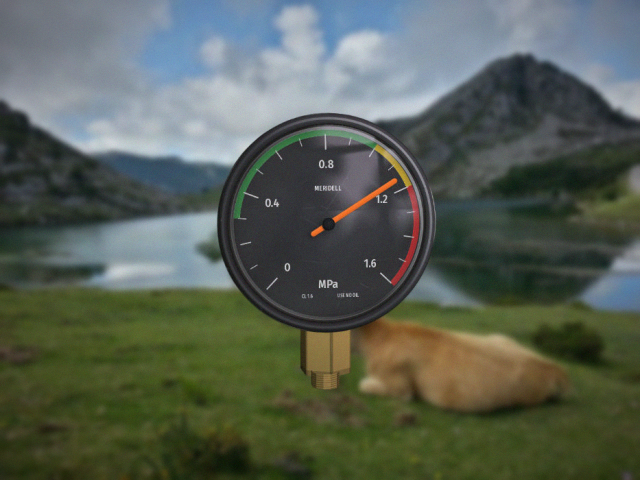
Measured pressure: **1.15** MPa
